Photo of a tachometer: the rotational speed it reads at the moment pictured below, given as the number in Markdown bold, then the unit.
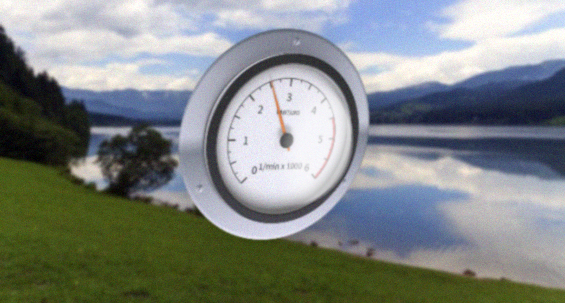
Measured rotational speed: **2500** rpm
